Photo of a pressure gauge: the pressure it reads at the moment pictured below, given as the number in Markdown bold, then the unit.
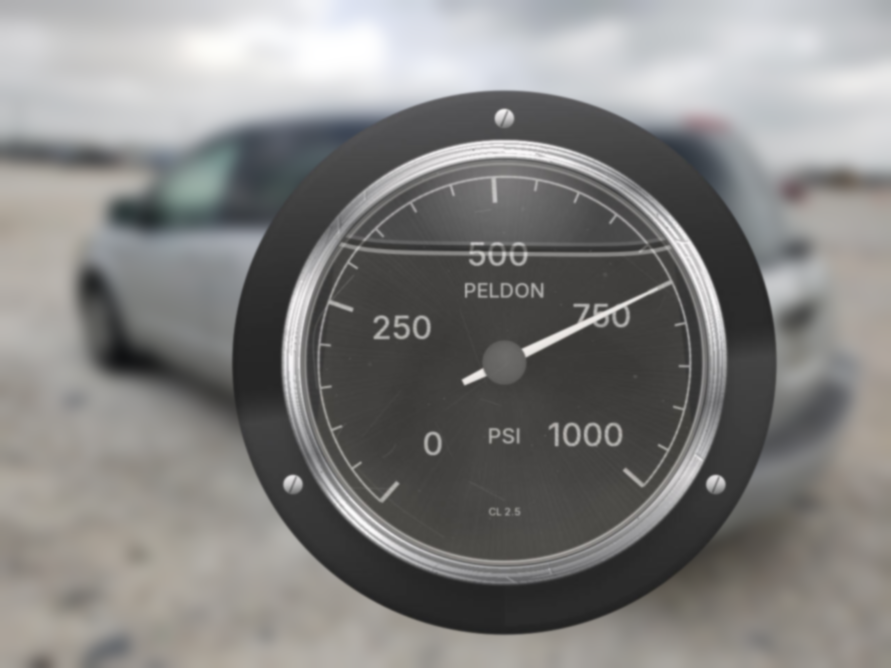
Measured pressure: **750** psi
